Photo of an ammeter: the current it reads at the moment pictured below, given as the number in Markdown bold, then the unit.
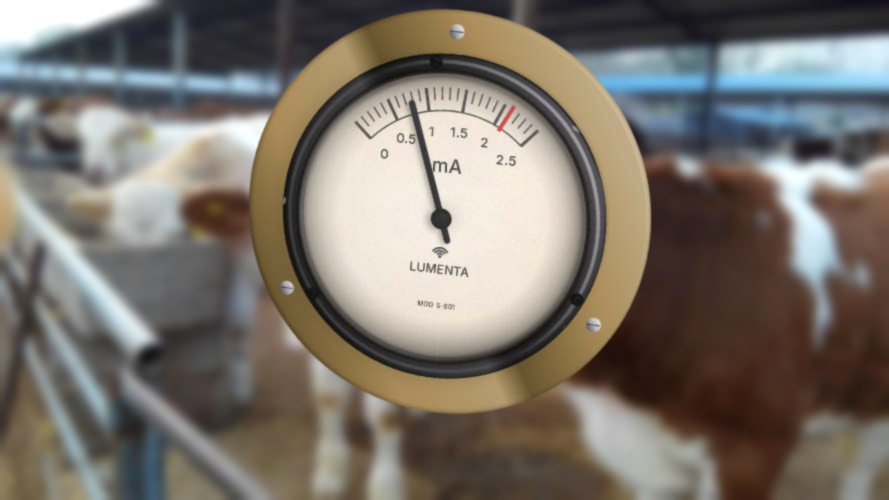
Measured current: **0.8** mA
